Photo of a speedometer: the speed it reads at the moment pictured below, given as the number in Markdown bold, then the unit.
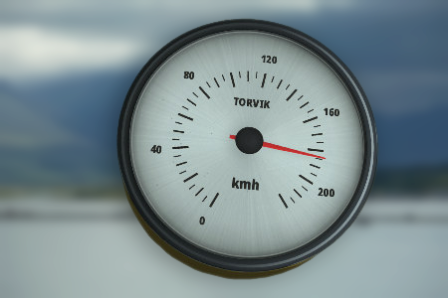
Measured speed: **185** km/h
